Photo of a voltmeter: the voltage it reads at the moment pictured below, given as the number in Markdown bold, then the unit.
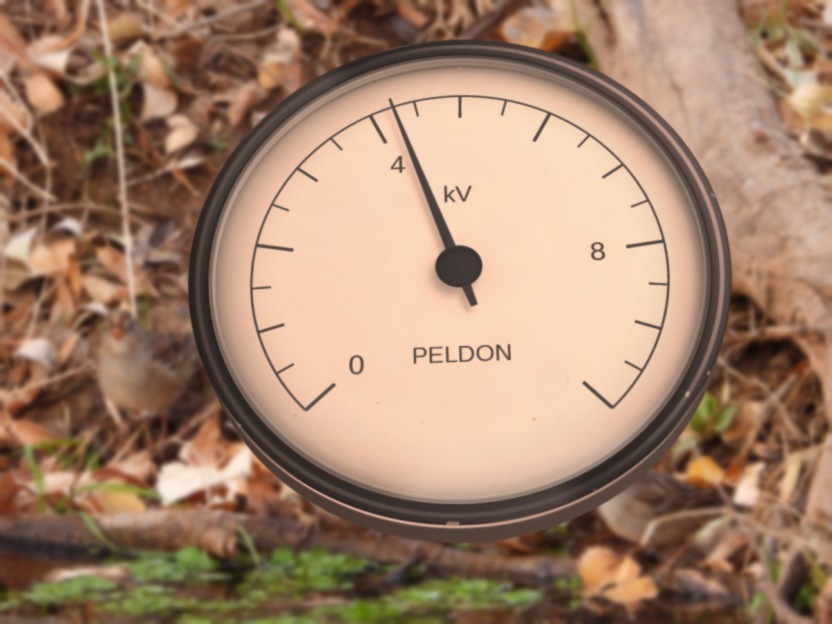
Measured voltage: **4.25** kV
